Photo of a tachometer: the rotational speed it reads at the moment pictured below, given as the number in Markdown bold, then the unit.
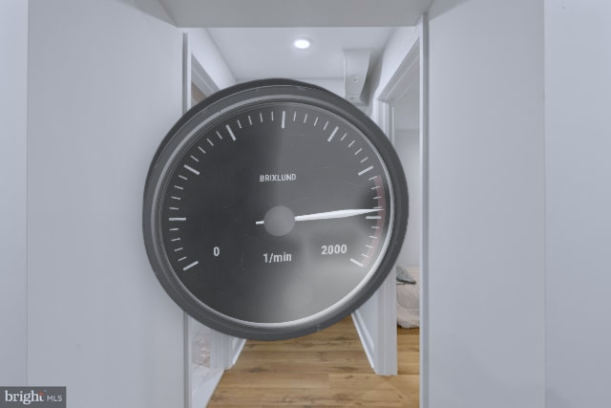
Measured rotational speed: **1700** rpm
